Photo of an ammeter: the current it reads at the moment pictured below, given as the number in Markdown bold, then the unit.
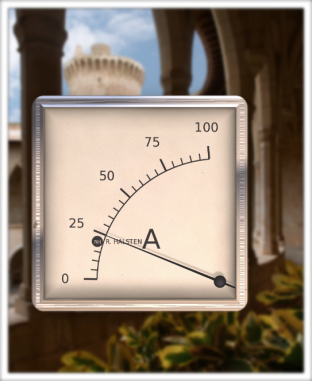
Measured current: **25** A
